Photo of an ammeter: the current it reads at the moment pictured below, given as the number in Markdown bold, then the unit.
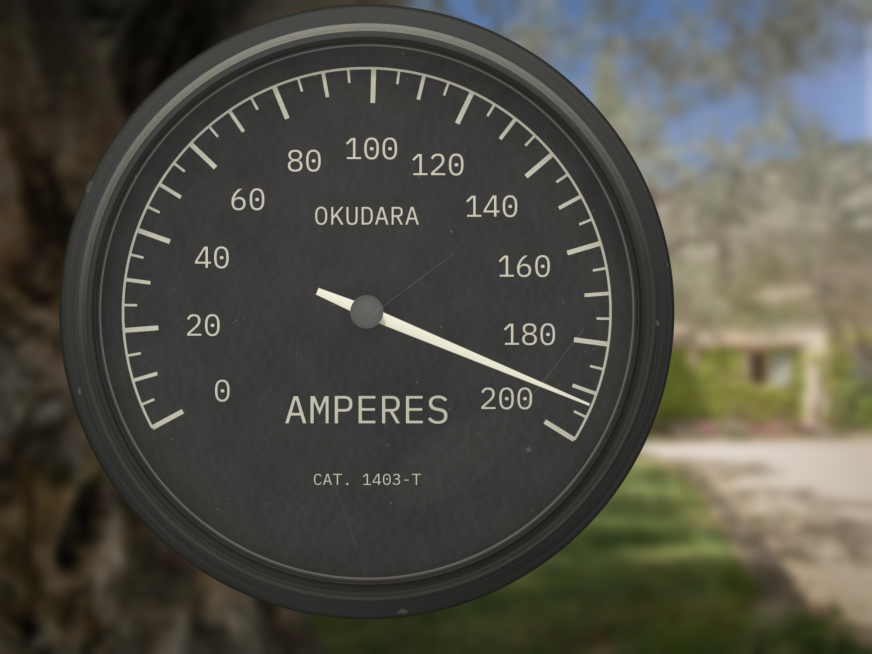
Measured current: **192.5** A
